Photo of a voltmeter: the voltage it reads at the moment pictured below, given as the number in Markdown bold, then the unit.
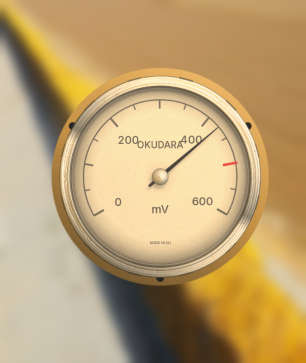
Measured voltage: **425** mV
